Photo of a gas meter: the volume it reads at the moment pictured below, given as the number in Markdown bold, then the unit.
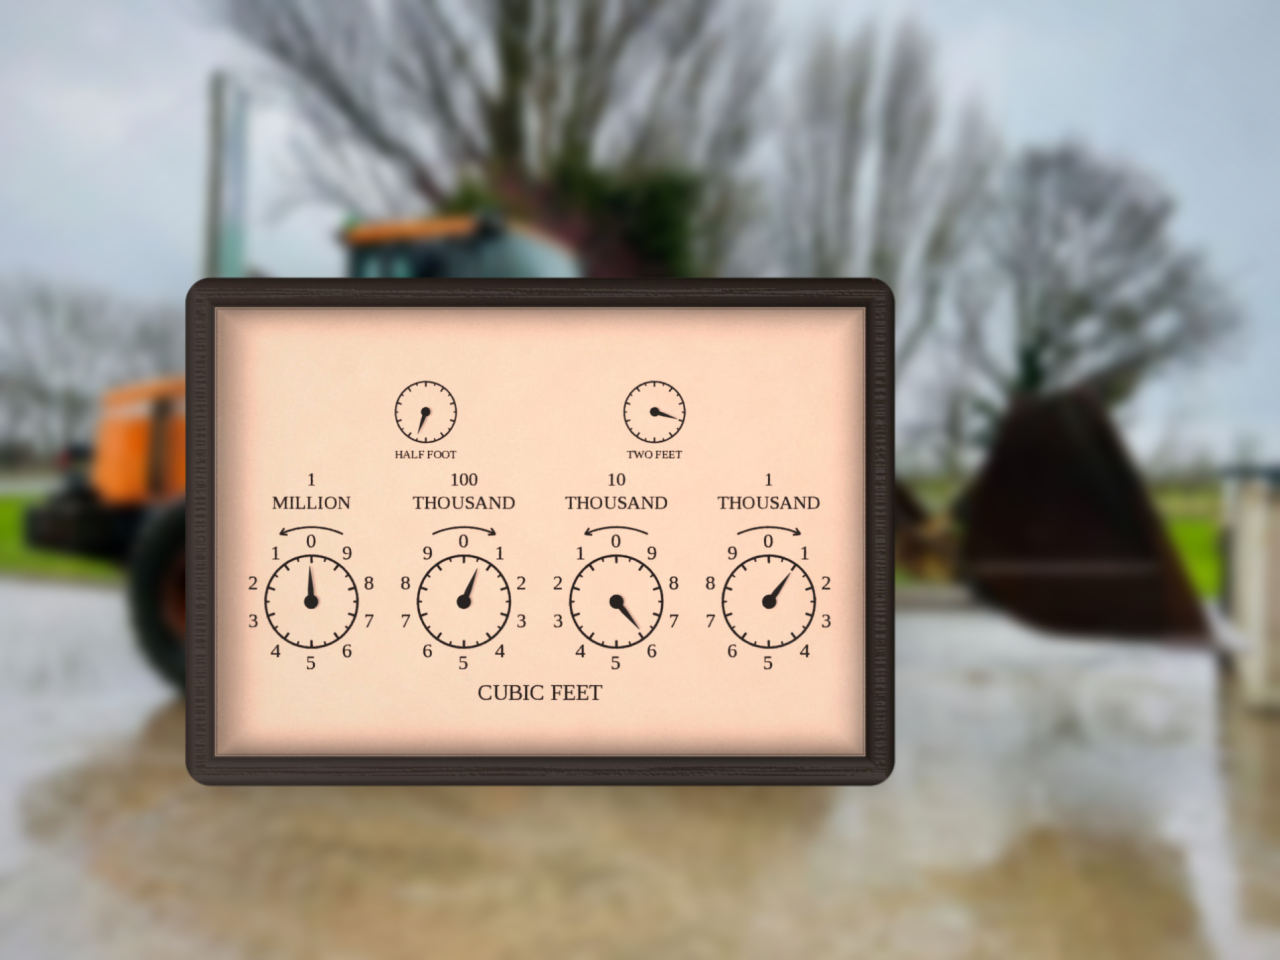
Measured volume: **6100** ft³
